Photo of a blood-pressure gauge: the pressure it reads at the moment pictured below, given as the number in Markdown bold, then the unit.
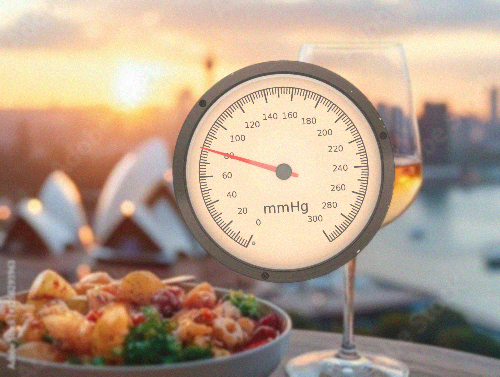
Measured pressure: **80** mmHg
